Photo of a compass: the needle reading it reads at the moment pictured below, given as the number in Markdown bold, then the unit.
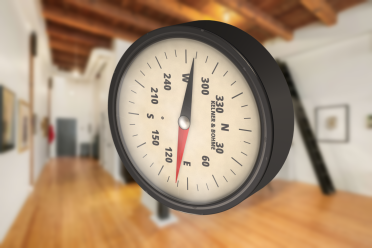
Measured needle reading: **100** °
